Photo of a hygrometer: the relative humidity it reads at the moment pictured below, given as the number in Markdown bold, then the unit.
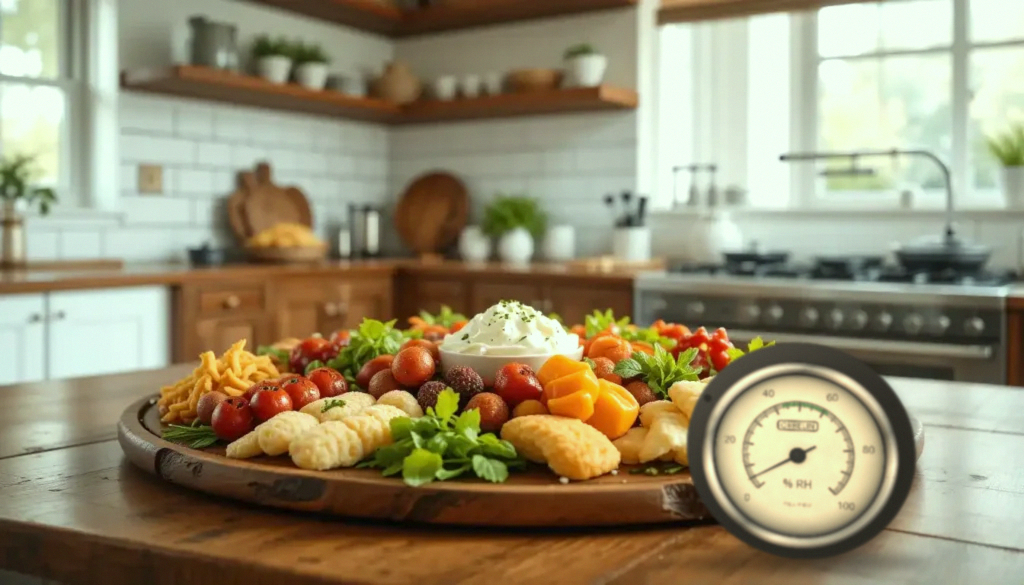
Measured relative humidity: **5** %
